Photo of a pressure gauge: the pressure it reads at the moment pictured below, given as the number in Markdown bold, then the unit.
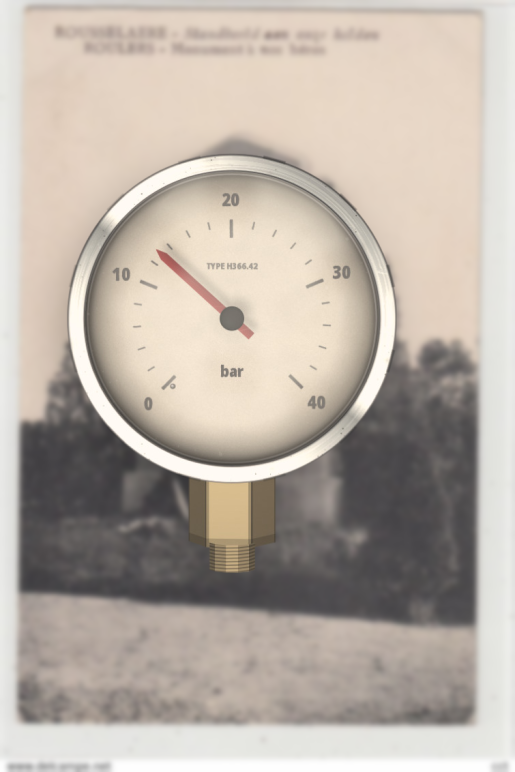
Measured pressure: **13** bar
